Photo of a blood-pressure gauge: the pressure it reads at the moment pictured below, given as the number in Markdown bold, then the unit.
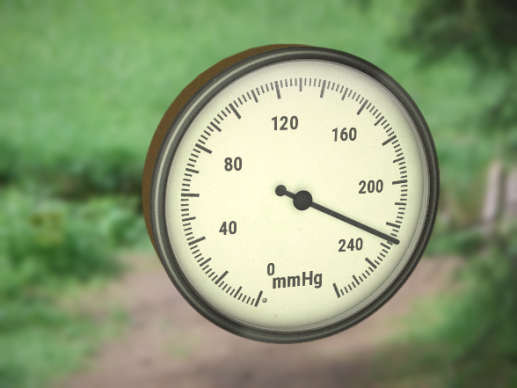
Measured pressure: **226** mmHg
